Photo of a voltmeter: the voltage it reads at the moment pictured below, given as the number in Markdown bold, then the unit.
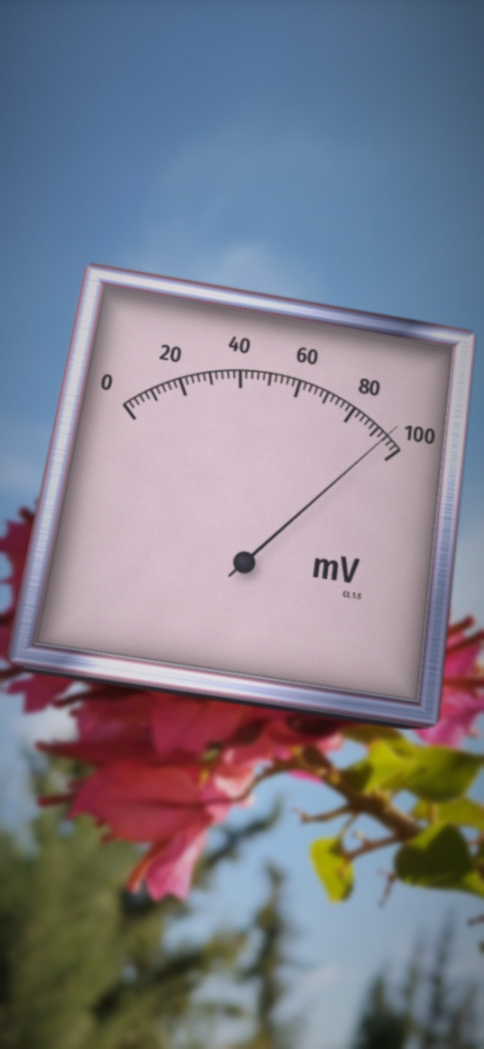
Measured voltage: **94** mV
